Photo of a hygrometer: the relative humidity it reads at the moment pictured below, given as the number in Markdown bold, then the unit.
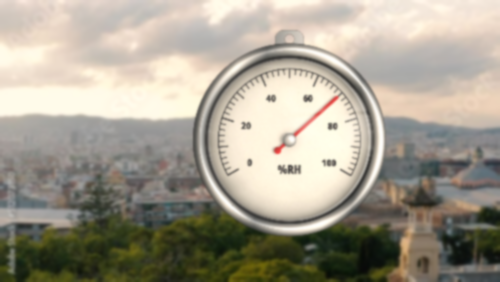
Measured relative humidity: **70** %
